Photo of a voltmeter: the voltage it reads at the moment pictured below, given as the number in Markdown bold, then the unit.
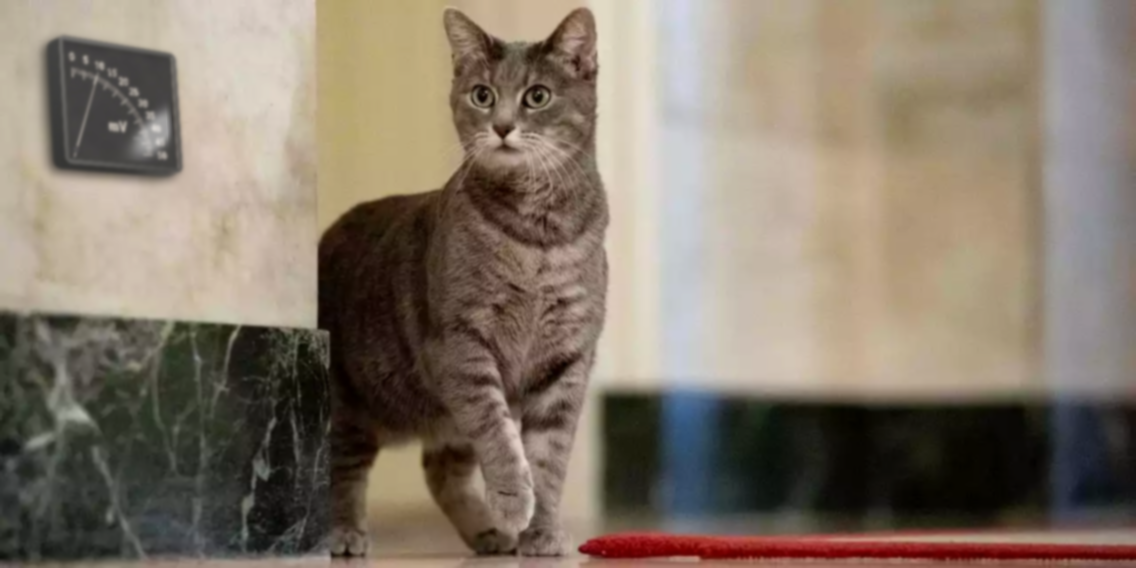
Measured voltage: **10** mV
